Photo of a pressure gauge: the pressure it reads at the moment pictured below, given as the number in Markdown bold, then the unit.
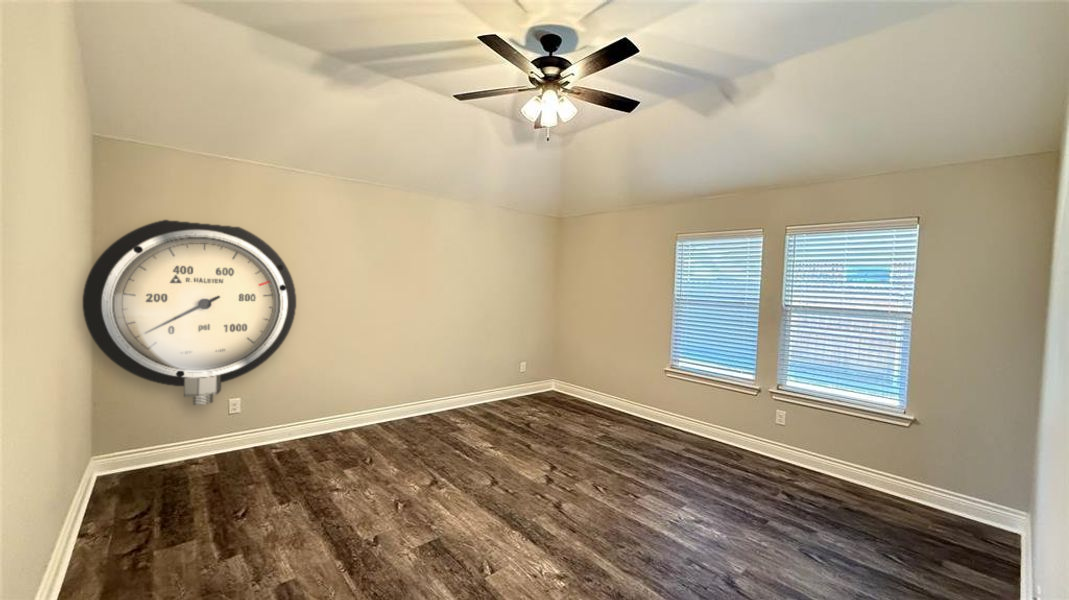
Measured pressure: **50** psi
